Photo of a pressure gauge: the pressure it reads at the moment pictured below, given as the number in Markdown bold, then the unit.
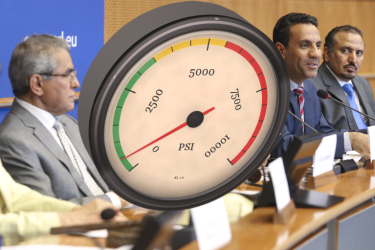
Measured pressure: **500** psi
